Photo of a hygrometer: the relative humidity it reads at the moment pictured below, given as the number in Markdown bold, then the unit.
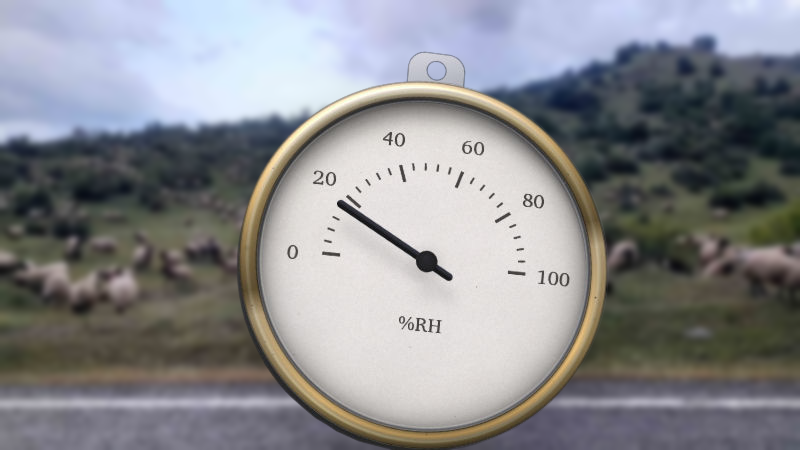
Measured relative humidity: **16** %
